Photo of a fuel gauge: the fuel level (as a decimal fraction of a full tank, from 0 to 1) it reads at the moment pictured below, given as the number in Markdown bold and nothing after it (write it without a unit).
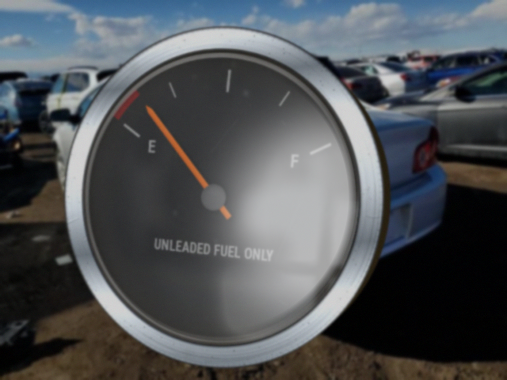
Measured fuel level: **0.125**
